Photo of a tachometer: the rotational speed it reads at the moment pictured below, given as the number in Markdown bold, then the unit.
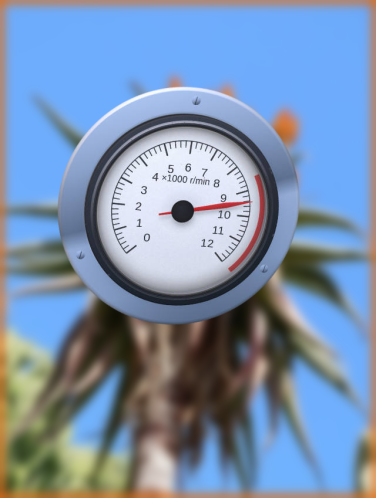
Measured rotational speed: **9400** rpm
